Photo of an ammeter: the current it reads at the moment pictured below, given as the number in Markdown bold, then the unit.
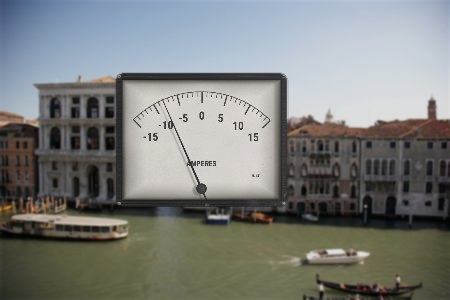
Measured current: **-8** A
